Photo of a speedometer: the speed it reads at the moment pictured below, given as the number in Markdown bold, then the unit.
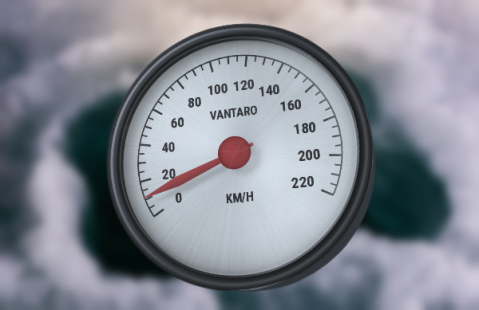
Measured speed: **10** km/h
